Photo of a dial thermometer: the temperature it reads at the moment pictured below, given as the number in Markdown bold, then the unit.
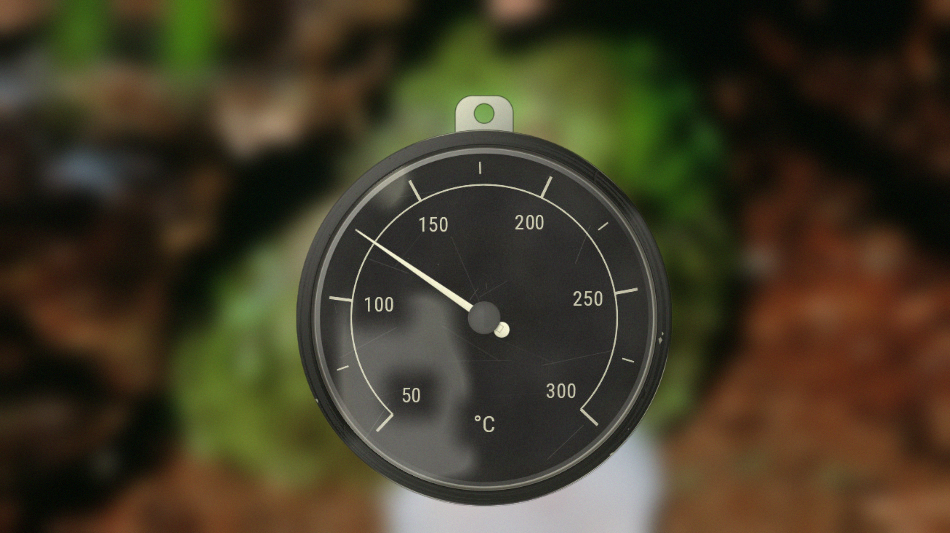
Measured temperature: **125** °C
